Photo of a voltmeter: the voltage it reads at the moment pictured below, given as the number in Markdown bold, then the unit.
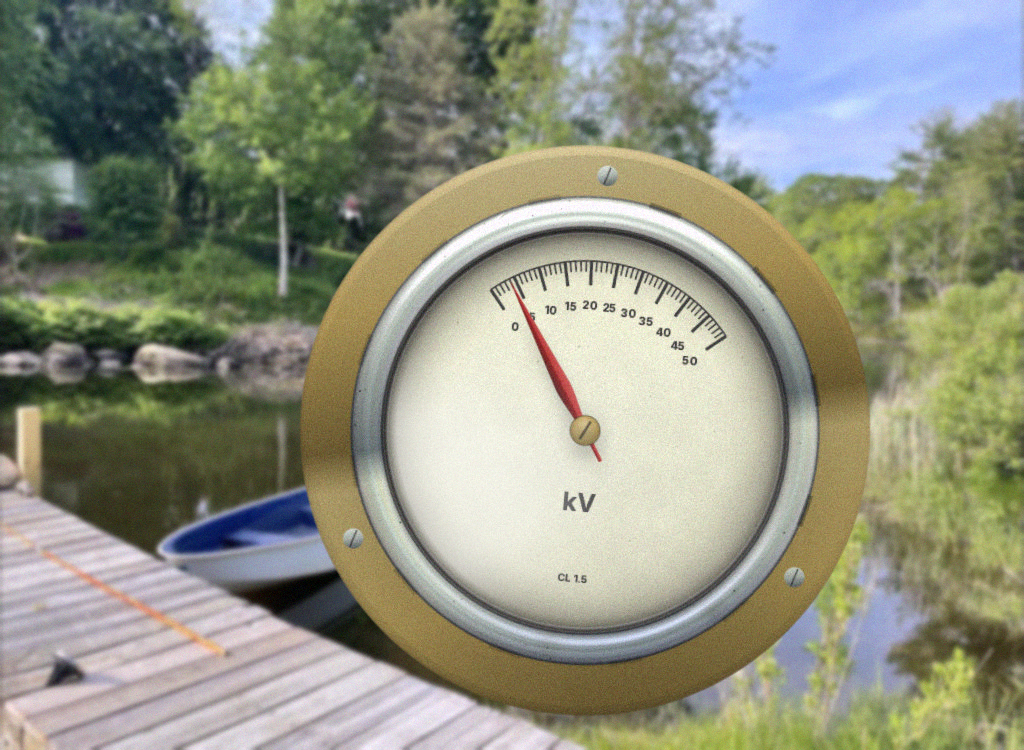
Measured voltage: **4** kV
